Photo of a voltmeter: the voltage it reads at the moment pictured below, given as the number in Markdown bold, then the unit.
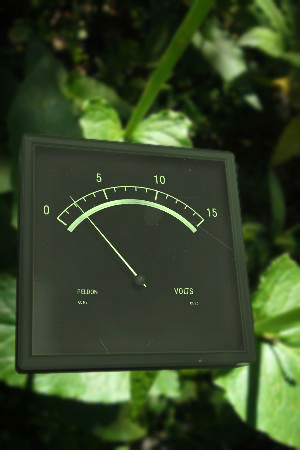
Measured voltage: **2** V
